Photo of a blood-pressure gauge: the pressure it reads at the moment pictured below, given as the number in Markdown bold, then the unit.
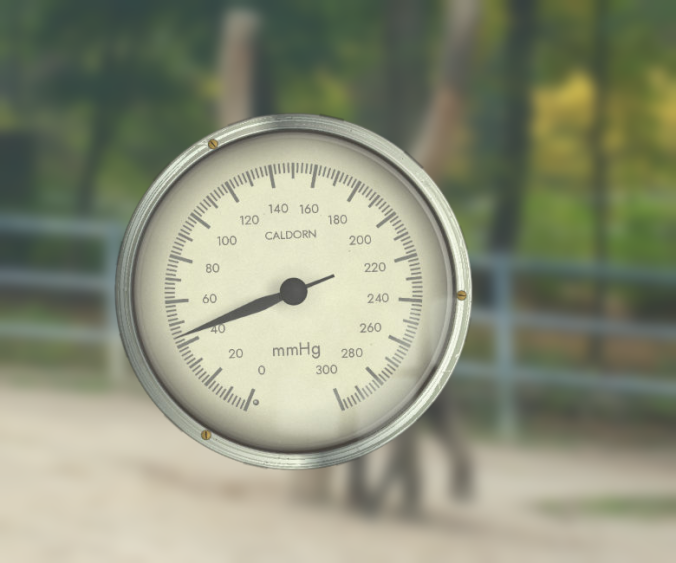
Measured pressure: **44** mmHg
